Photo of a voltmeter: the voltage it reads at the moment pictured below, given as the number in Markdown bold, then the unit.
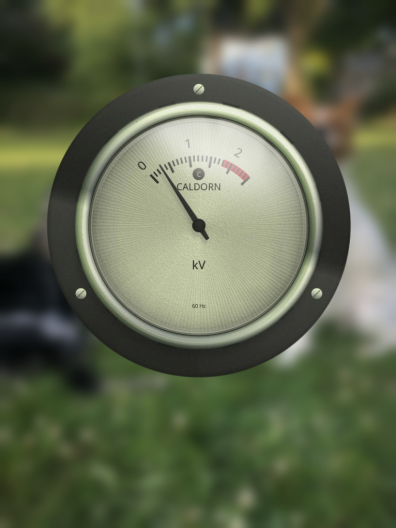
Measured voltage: **0.3** kV
